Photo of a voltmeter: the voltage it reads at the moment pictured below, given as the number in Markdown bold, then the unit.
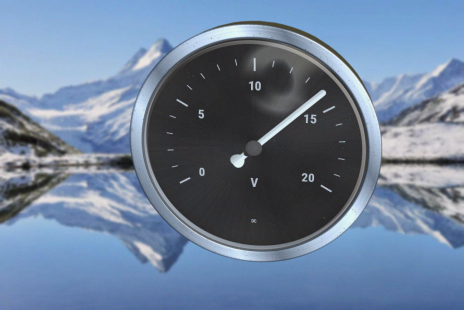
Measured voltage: **14** V
